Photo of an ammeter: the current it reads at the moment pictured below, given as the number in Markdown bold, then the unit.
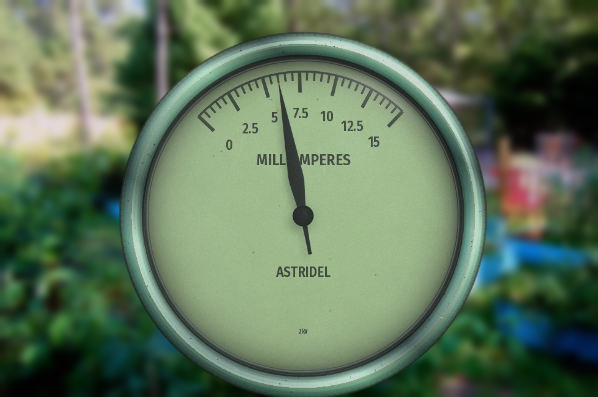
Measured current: **6** mA
